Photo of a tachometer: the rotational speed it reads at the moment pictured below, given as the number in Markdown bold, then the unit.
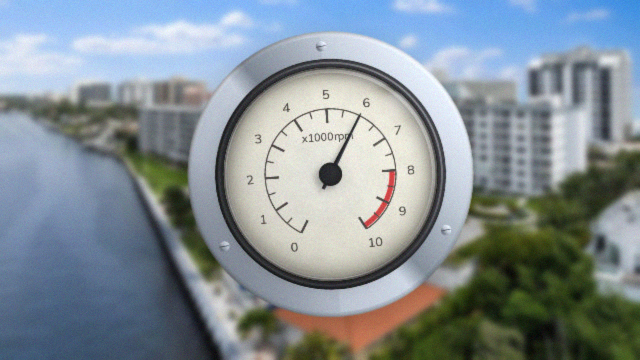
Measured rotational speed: **6000** rpm
